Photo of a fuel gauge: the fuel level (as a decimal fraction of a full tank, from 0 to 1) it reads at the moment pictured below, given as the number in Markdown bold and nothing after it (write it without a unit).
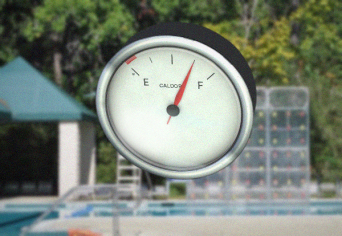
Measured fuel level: **0.75**
